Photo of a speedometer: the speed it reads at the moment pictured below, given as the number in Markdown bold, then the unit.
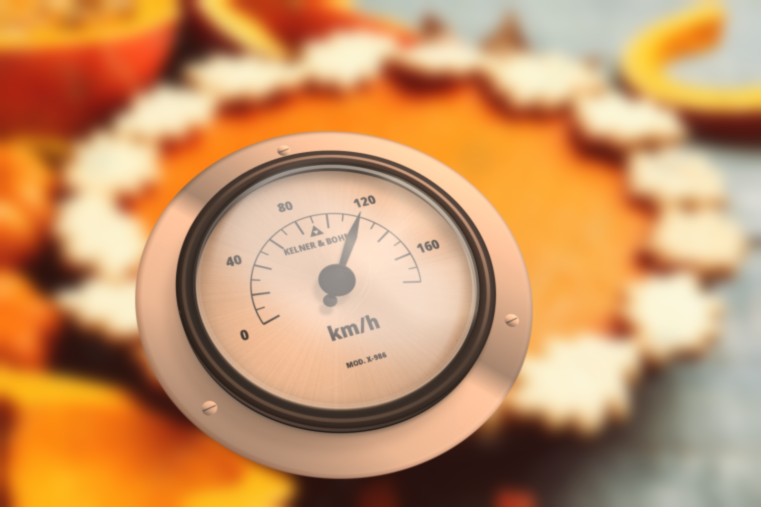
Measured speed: **120** km/h
